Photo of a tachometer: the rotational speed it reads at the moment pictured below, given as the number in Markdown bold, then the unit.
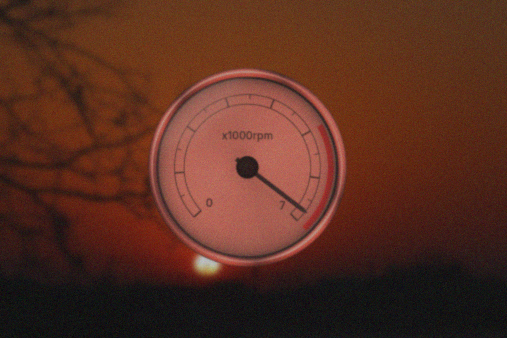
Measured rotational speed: **6750** rpm
